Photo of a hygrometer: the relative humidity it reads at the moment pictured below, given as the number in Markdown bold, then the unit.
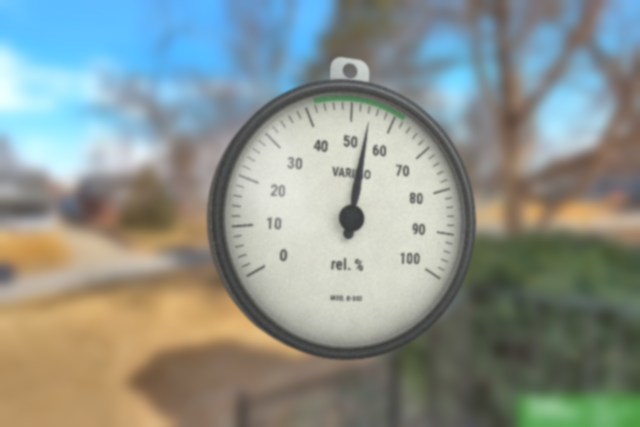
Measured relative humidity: **54** %
